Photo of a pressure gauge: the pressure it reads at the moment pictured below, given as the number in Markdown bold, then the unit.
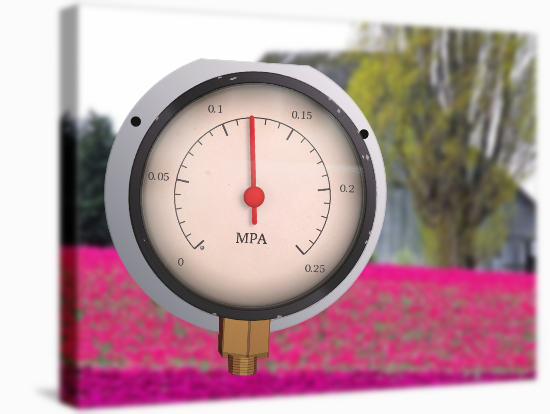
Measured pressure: **0.12** MPa
